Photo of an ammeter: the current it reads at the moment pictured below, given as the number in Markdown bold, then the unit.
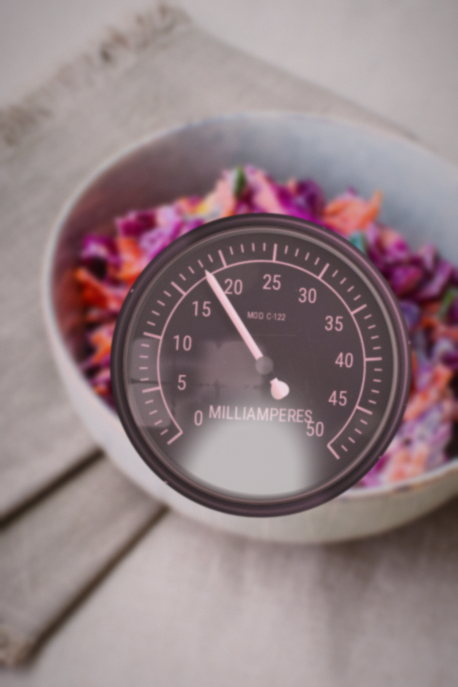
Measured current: **18** mA
